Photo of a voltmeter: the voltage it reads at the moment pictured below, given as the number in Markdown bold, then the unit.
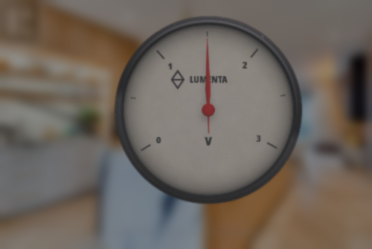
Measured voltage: **1.5** V
